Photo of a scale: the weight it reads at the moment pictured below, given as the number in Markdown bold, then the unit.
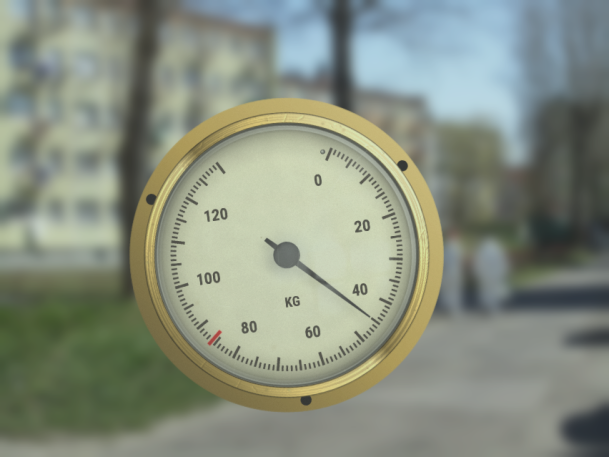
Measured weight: **45** kg
